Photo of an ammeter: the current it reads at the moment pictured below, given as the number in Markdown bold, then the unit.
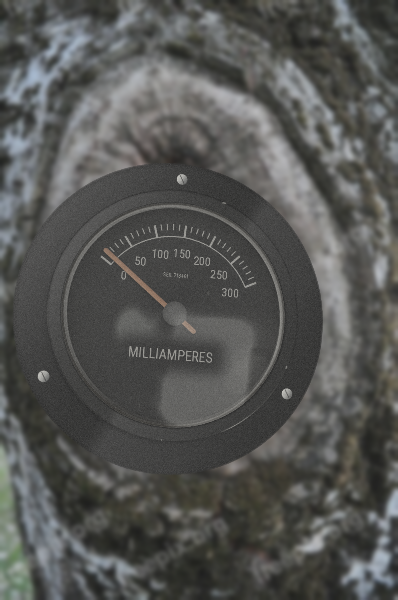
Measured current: **10** mA
